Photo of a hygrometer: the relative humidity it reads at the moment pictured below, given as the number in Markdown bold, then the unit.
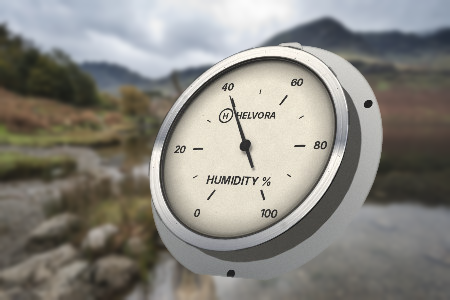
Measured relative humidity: **40** %
